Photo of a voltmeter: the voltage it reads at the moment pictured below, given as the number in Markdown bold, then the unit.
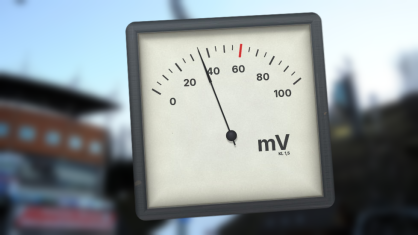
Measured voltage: **35** mV
